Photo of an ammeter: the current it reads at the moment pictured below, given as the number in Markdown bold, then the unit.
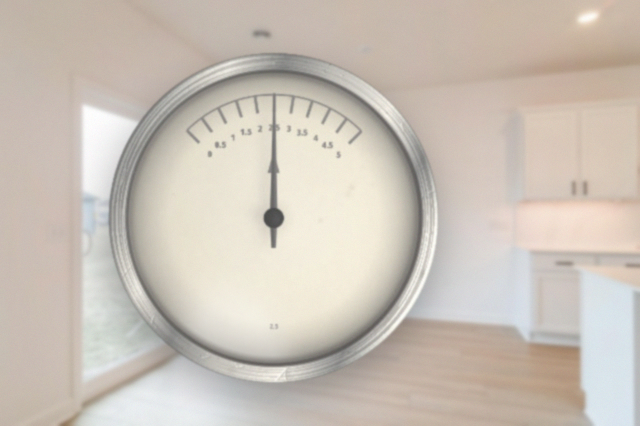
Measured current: **2.5** A
